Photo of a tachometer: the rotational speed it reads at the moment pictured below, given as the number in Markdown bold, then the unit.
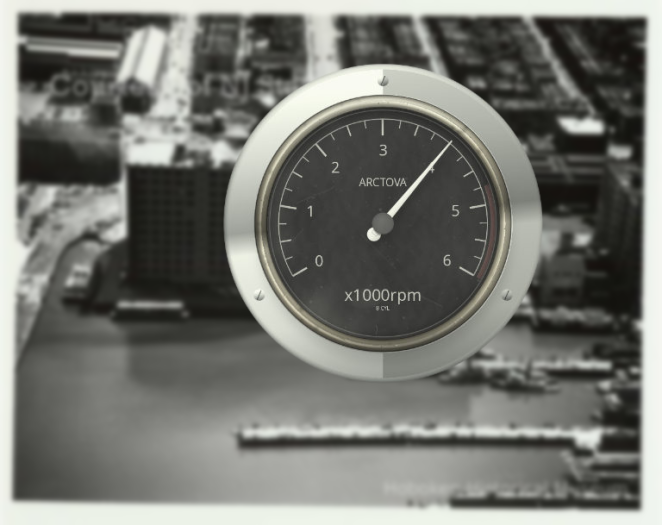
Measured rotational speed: **4000** rpm
